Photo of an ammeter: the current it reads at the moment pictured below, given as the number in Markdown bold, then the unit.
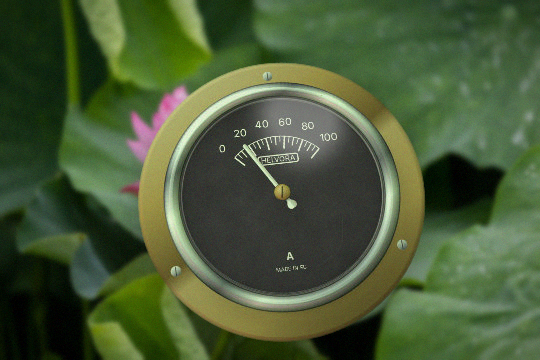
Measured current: **15** A
